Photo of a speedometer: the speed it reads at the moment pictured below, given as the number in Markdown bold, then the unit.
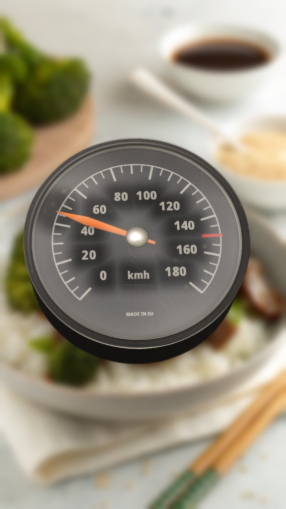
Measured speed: **45** km/h
